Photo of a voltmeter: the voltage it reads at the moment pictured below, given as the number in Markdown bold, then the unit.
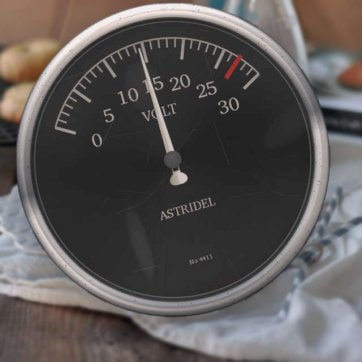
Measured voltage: **14.5** V
